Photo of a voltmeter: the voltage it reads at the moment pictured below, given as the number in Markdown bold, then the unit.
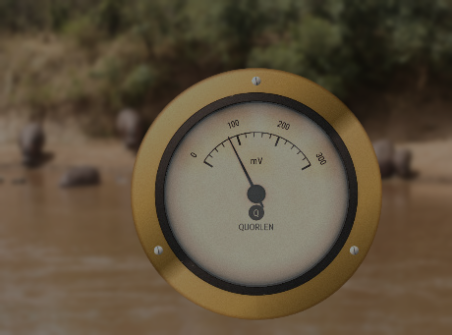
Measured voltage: **80** mV
